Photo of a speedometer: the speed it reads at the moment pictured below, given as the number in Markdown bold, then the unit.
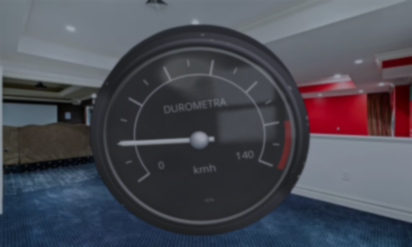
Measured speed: **20** km/h
